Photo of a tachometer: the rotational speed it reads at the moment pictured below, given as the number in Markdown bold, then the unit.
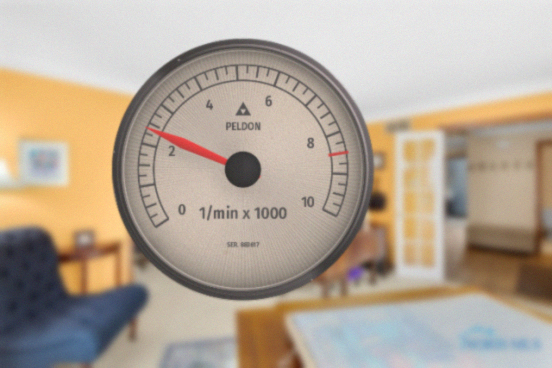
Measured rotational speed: **2375** rpm
